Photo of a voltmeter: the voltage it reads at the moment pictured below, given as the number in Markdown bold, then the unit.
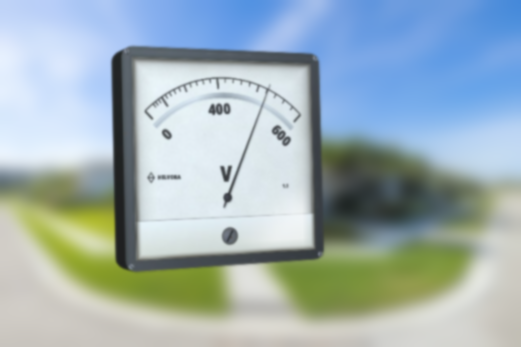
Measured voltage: **520** V
